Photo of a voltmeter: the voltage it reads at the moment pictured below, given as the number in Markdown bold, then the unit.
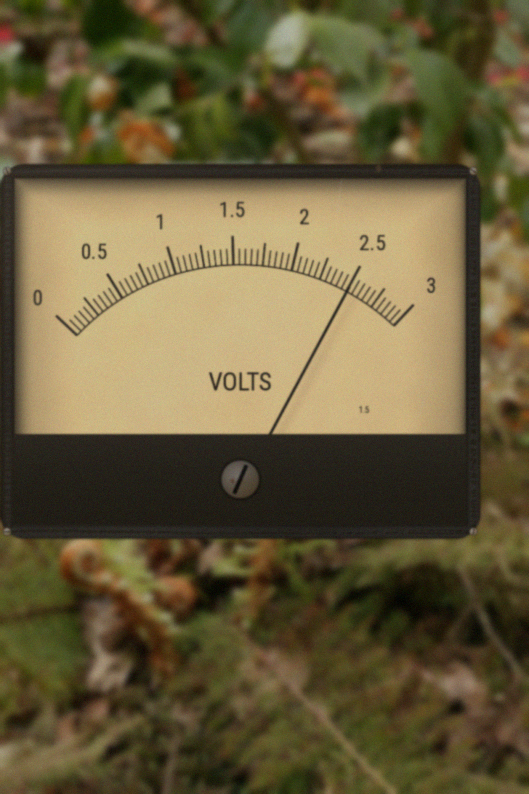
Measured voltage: **2.5** V
